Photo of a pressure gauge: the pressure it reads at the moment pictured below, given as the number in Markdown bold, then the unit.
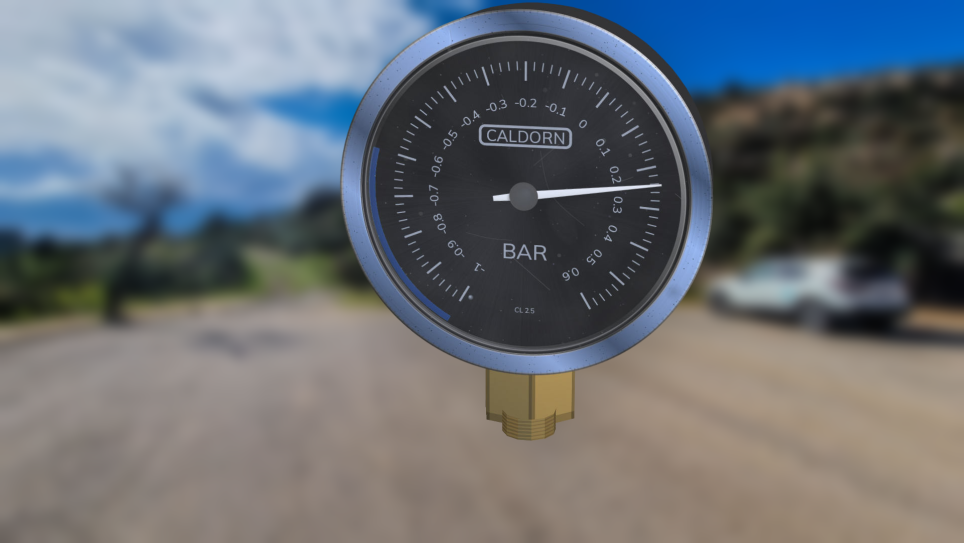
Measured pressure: **0.24** bar
